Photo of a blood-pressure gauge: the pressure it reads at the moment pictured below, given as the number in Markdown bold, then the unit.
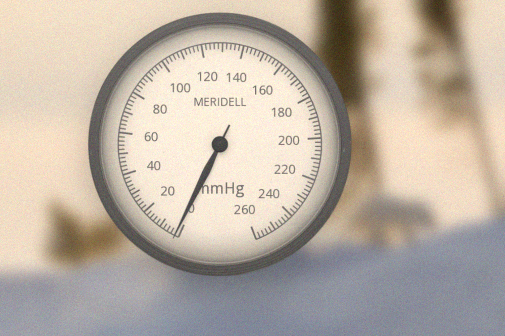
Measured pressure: **2** mmHg
